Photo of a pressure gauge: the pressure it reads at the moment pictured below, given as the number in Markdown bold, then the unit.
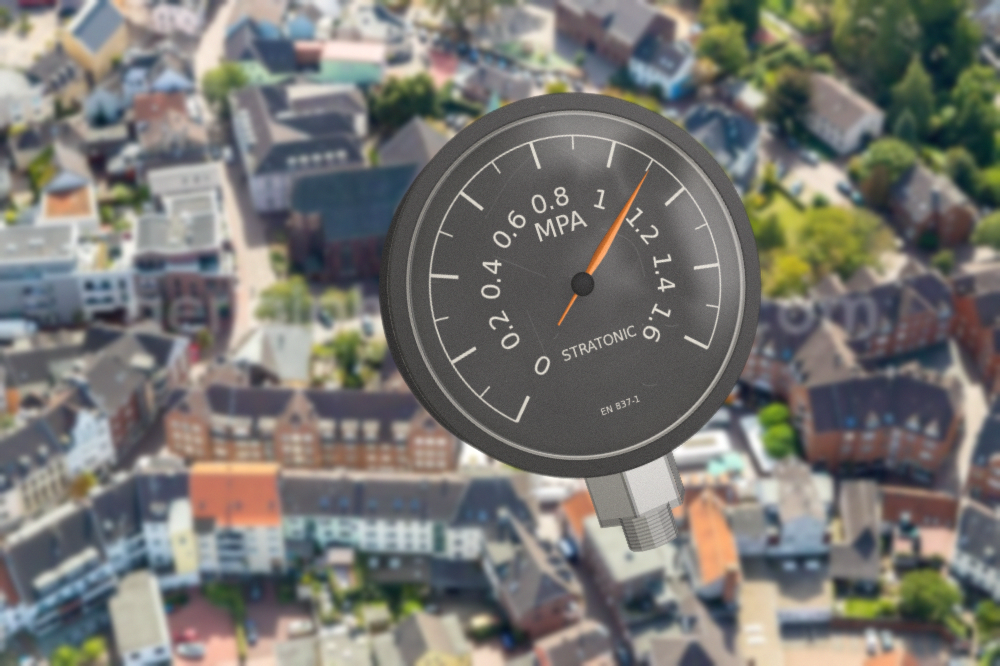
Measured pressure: **1.1** MPa
